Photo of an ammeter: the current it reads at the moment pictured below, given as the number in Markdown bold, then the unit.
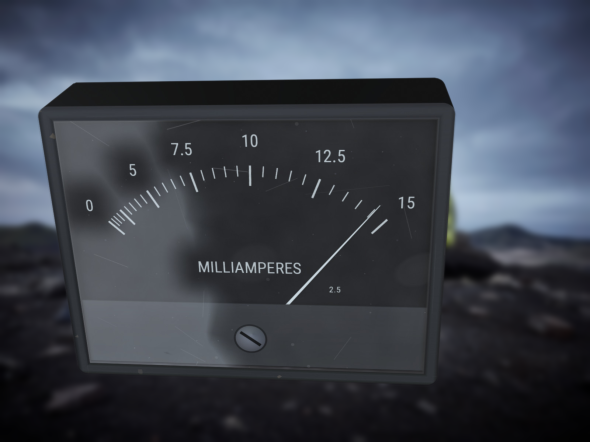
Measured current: **14.5** mA
